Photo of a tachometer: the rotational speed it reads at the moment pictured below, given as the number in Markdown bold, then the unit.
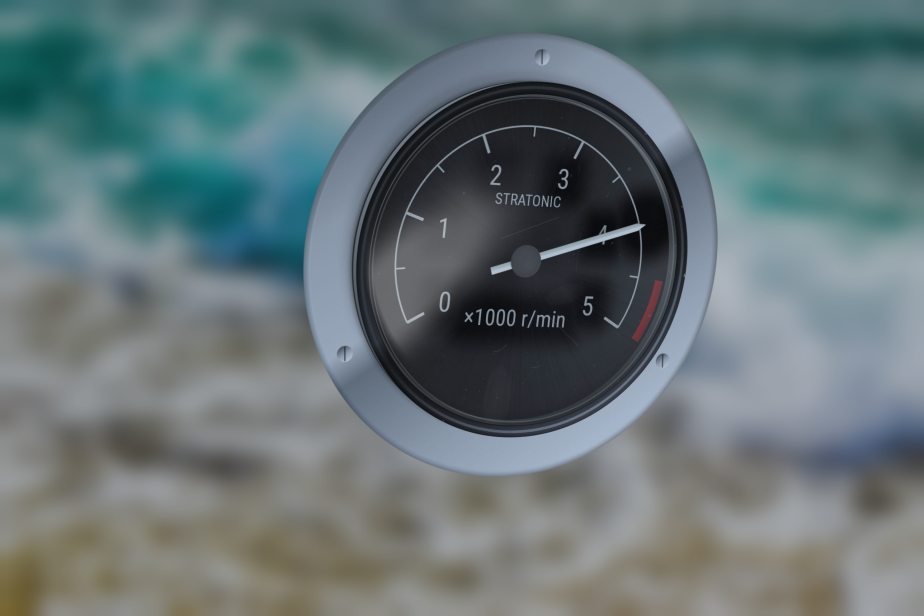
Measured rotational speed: **4000** rpm
